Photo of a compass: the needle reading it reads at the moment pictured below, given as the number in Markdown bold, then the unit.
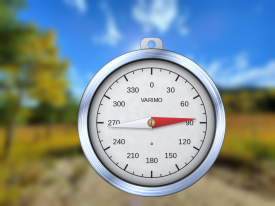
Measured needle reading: **85** °
